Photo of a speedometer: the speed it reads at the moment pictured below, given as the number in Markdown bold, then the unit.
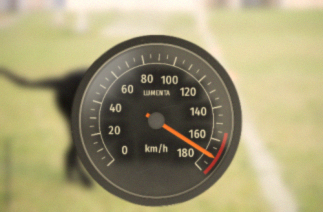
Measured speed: **170** km/h
